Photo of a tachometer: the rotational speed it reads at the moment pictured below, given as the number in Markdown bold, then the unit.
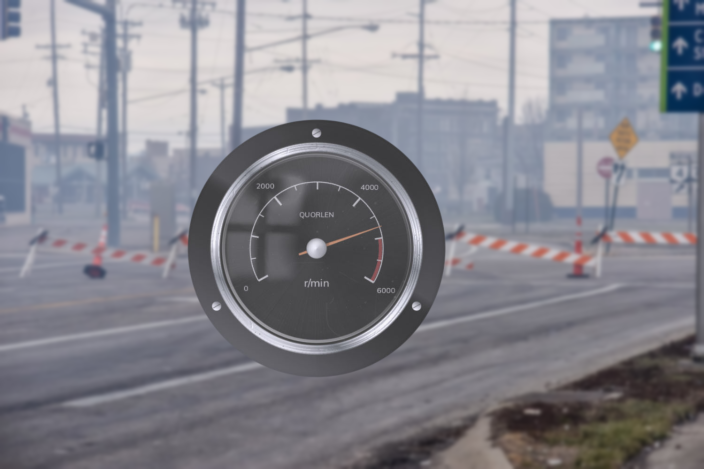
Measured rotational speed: **4750** rpm
